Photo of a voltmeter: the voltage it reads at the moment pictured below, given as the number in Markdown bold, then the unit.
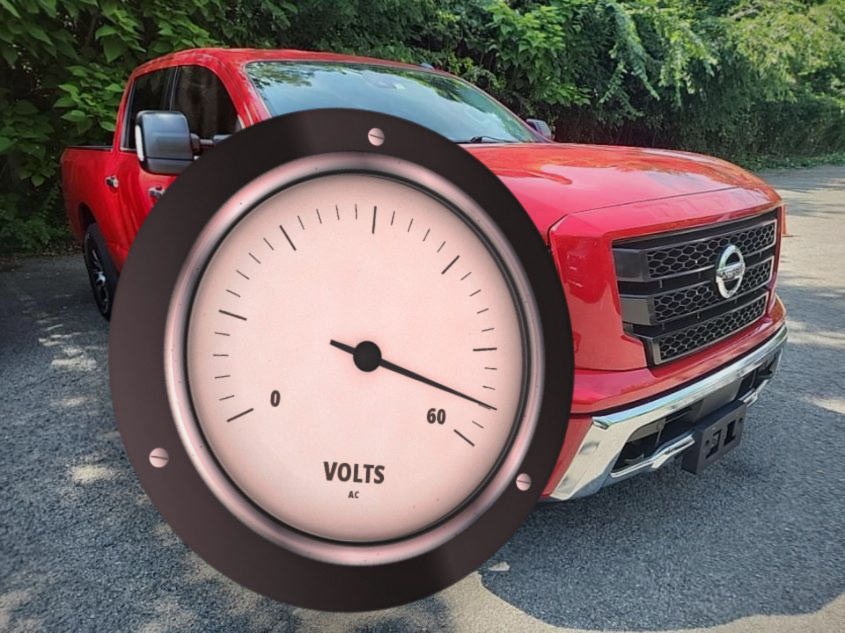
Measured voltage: **56** V
